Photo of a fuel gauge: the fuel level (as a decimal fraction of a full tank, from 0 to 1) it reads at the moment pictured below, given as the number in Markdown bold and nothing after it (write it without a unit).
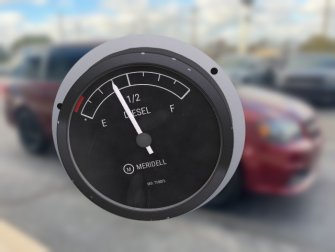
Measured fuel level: **0.375**
